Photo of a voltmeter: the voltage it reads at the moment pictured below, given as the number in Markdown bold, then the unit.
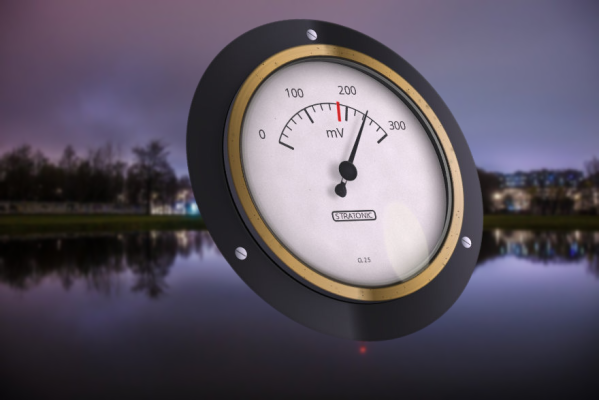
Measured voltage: **240** mV
